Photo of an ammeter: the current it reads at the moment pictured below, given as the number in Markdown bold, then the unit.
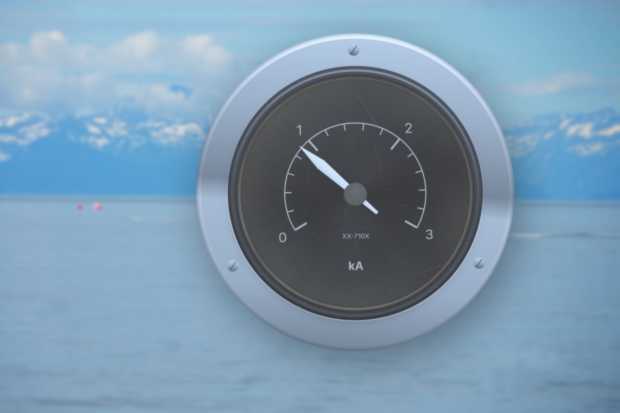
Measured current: **0.9** kA
